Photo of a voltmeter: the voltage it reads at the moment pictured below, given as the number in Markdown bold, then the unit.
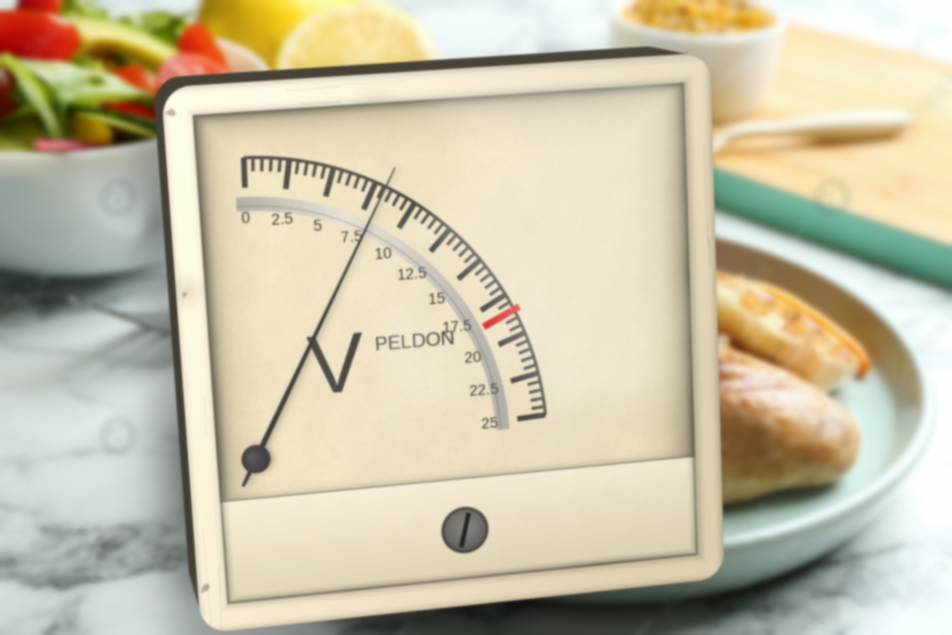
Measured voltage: **8** V
